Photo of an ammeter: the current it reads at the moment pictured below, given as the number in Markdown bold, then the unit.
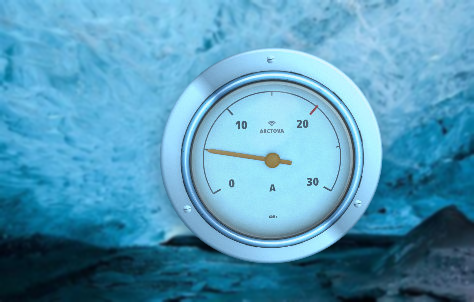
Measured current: **5** A
